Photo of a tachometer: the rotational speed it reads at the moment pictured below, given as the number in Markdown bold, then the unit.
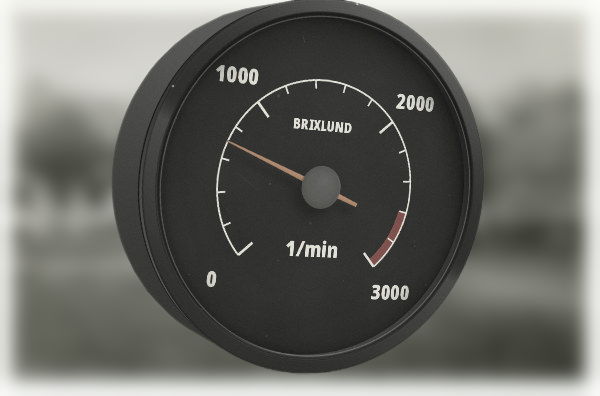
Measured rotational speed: **700** rpm
